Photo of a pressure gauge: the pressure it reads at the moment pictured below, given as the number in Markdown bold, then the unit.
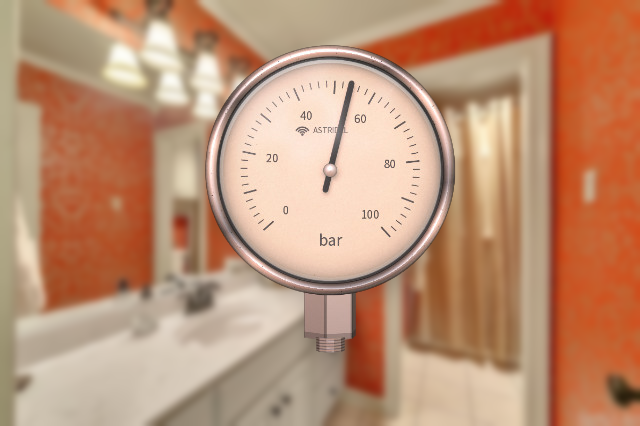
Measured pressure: **54** bar
